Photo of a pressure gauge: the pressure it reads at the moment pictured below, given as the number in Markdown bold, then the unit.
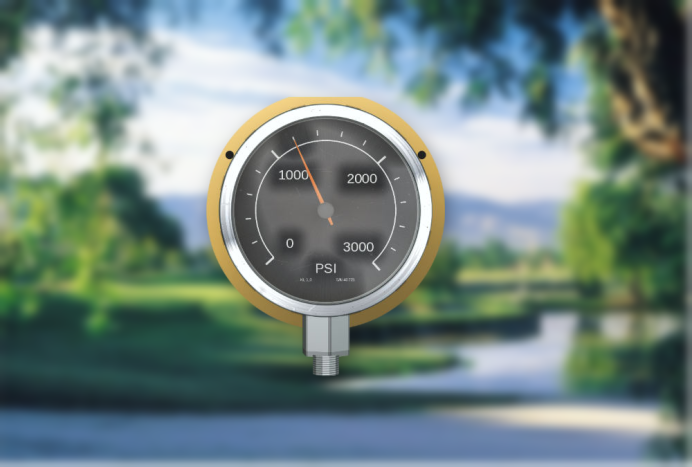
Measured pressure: **1200** psi
